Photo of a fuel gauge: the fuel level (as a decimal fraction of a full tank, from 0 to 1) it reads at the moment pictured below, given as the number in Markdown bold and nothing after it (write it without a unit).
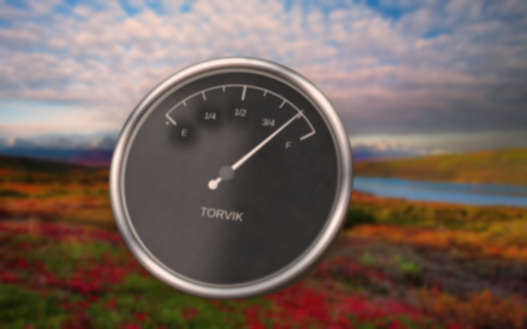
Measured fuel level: **0.875**
